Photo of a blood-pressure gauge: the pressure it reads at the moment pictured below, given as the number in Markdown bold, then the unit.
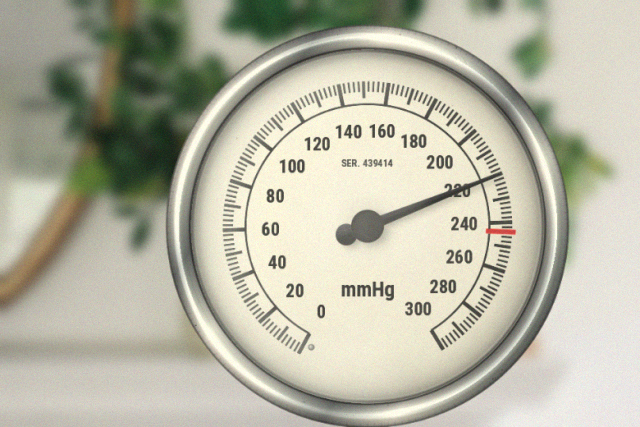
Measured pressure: **220** mmHg
